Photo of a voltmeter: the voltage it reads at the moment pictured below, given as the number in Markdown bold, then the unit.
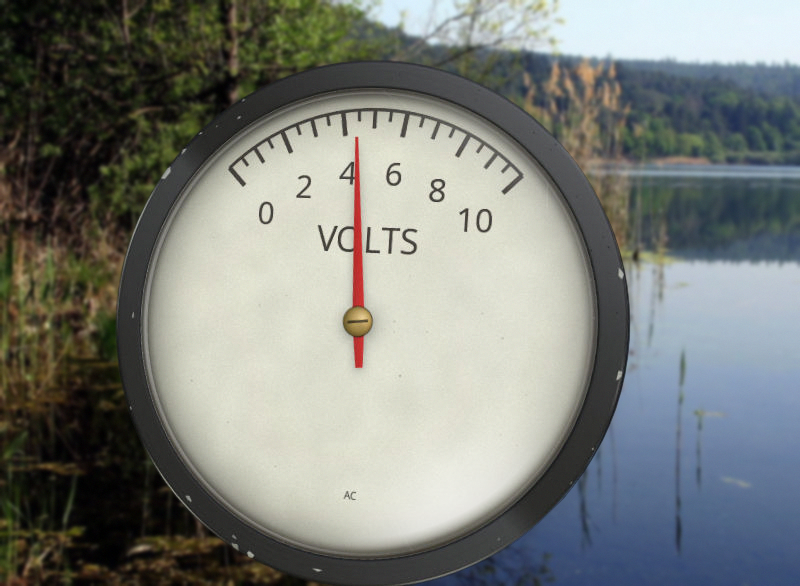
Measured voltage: **4.5** V
